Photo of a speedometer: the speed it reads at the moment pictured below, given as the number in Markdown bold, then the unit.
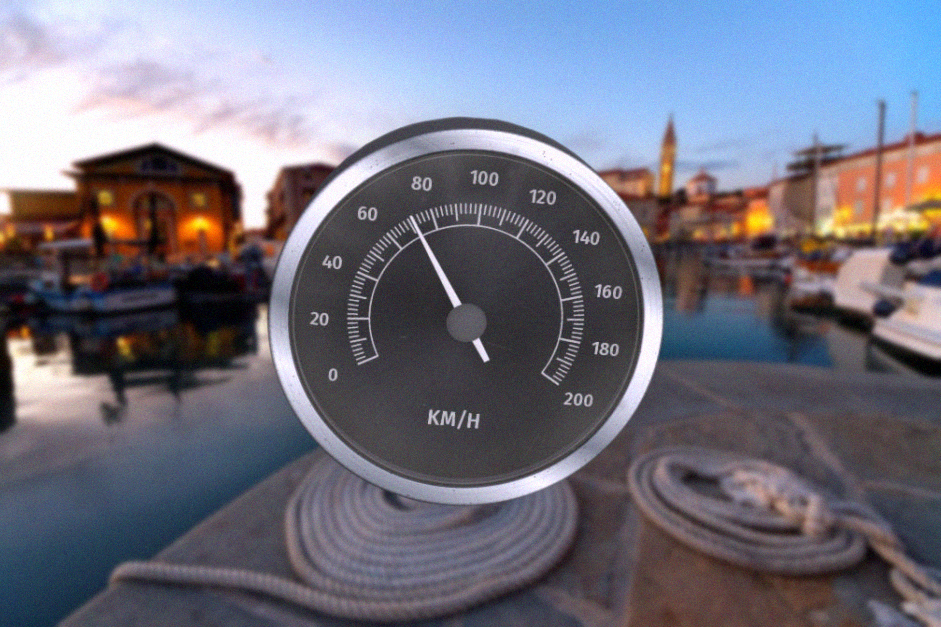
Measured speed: **72** km/h
